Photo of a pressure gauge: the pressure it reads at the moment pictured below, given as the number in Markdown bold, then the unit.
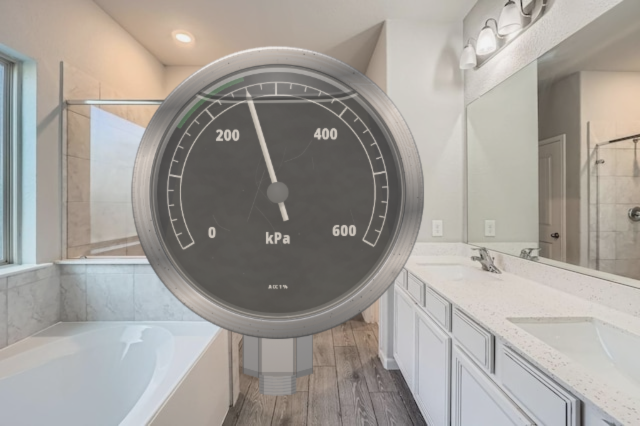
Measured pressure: **260** kPa
